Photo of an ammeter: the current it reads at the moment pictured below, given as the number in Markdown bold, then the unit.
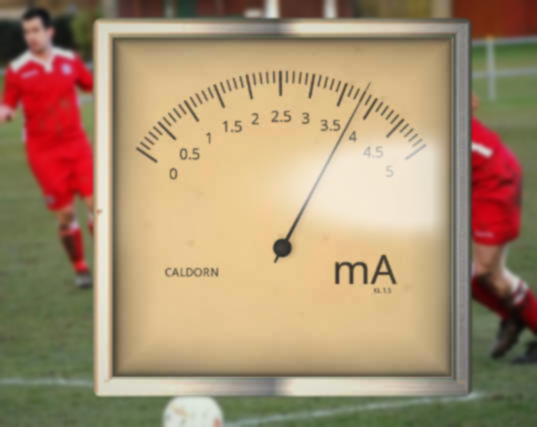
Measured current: **3.8** mA
